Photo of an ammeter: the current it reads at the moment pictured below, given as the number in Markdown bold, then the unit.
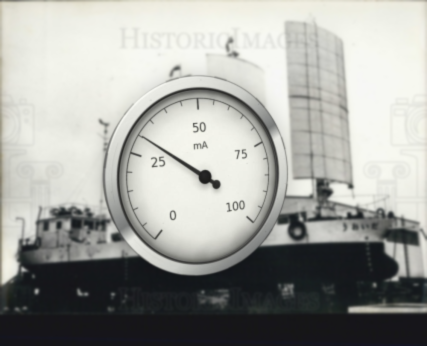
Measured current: **30** mA
